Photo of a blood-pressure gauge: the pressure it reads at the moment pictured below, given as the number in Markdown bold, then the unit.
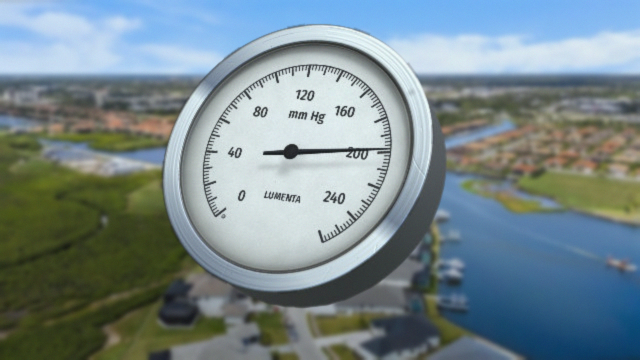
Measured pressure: **200** mmHg
